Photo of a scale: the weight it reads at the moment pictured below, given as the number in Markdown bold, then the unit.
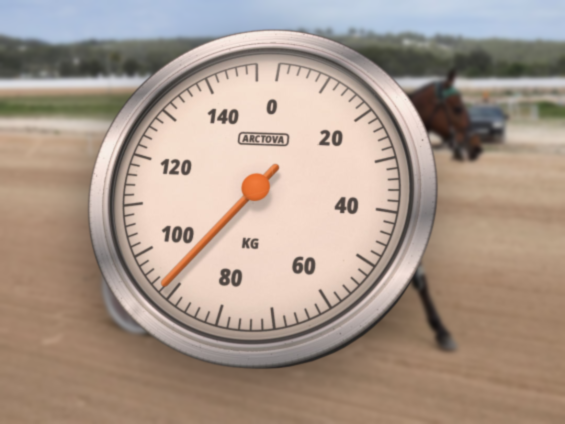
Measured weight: **92** kg
